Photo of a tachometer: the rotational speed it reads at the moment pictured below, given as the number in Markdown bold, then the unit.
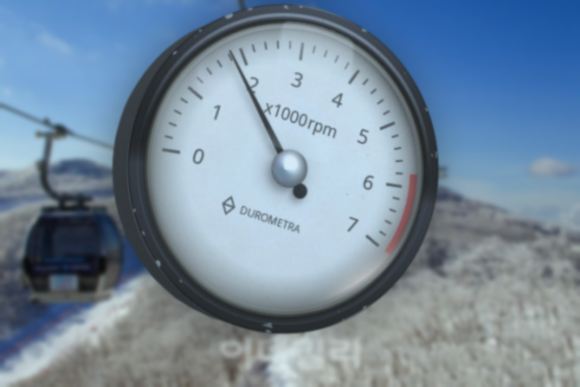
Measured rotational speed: **1800** rpm
